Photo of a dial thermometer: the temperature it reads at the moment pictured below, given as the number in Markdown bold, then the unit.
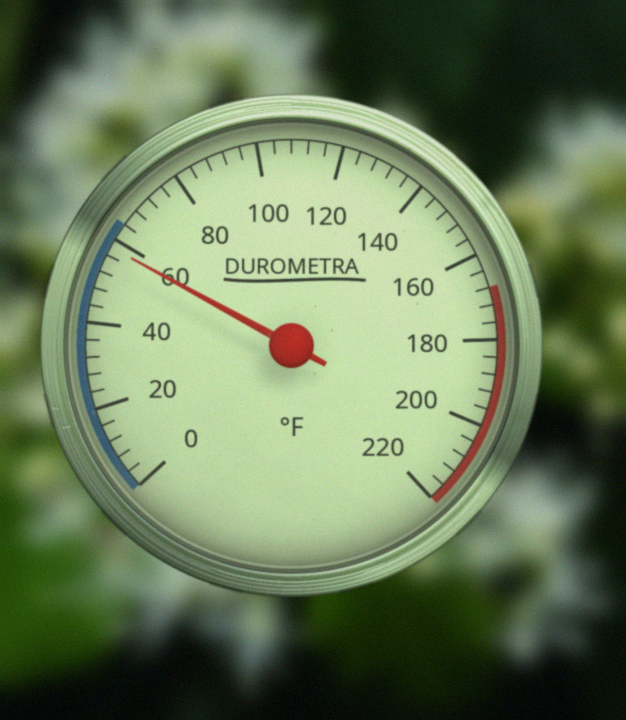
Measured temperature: **58** °F
